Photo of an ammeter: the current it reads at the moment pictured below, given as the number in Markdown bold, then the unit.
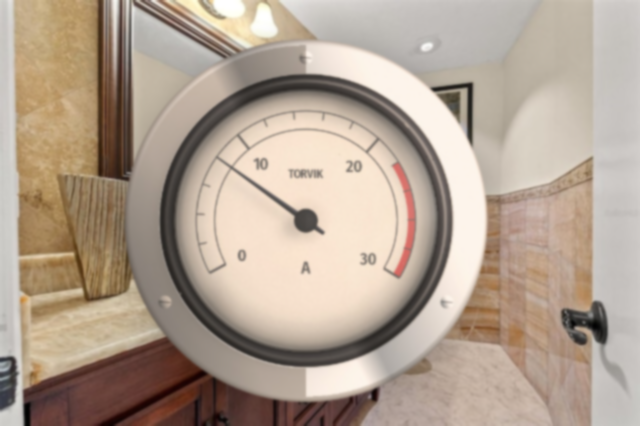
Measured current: **8** A
